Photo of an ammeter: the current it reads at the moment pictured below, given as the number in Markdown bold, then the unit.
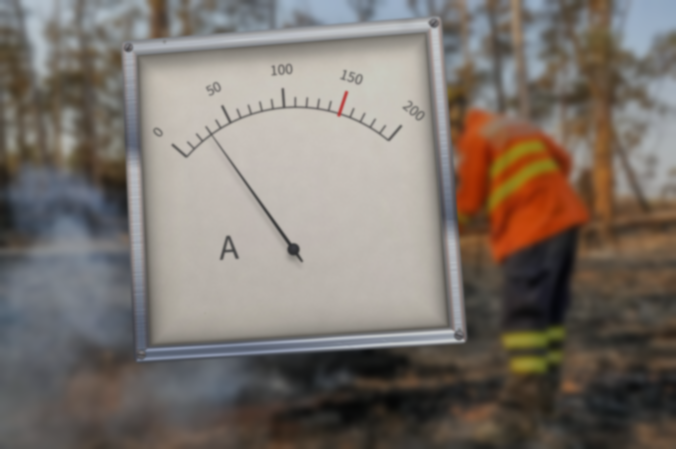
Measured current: **30** A
